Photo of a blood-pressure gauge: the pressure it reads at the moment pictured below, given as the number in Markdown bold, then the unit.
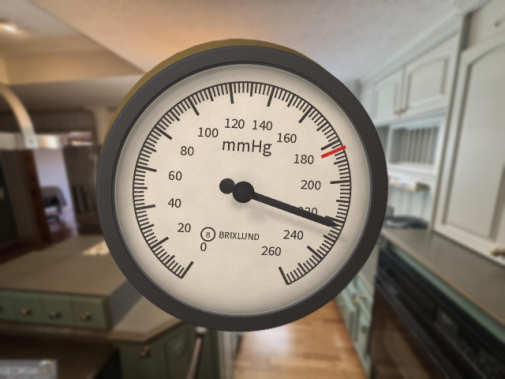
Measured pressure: **222** mmHg
